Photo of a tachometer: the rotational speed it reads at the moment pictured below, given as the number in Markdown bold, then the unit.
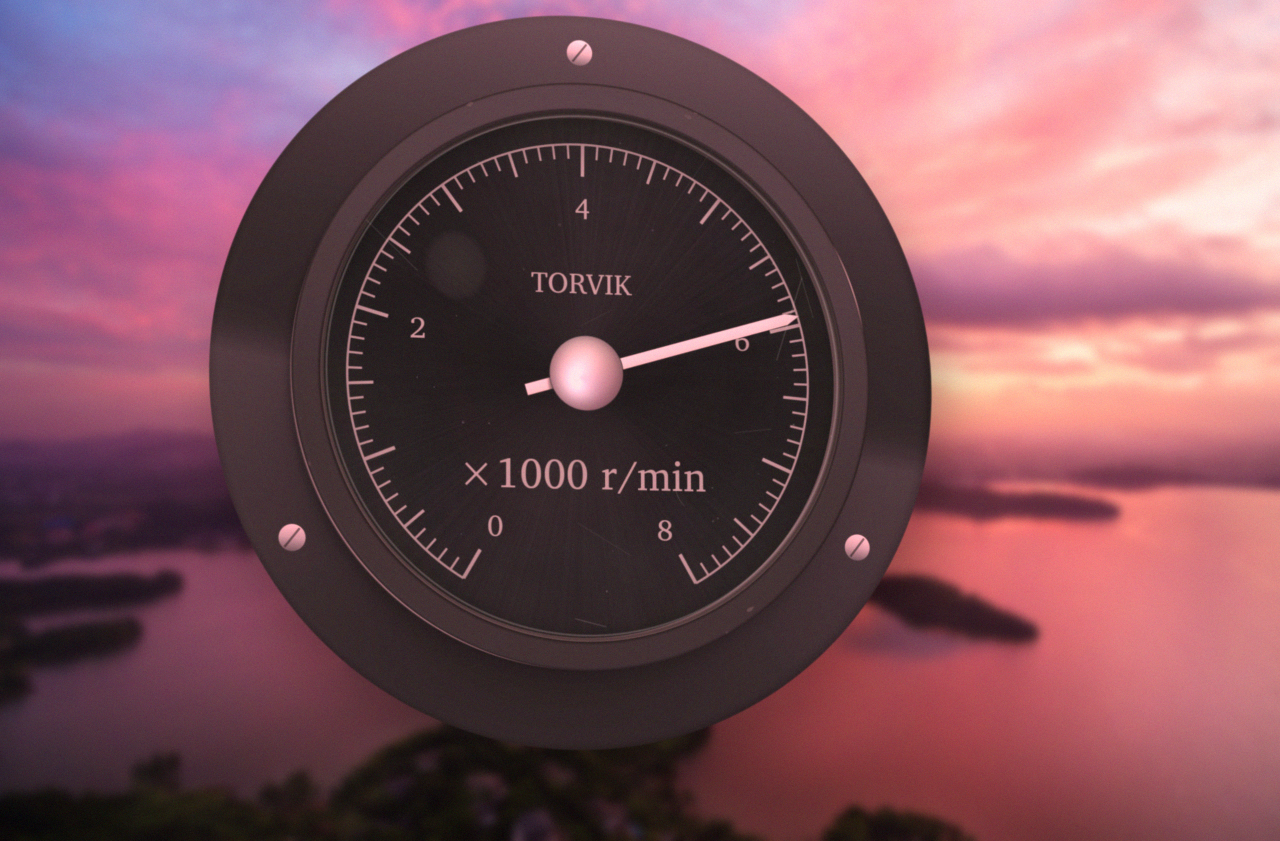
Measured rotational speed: **5950** rpm
